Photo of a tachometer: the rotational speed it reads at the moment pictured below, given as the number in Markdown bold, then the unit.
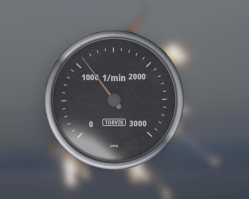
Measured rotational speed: **1100** rpm
